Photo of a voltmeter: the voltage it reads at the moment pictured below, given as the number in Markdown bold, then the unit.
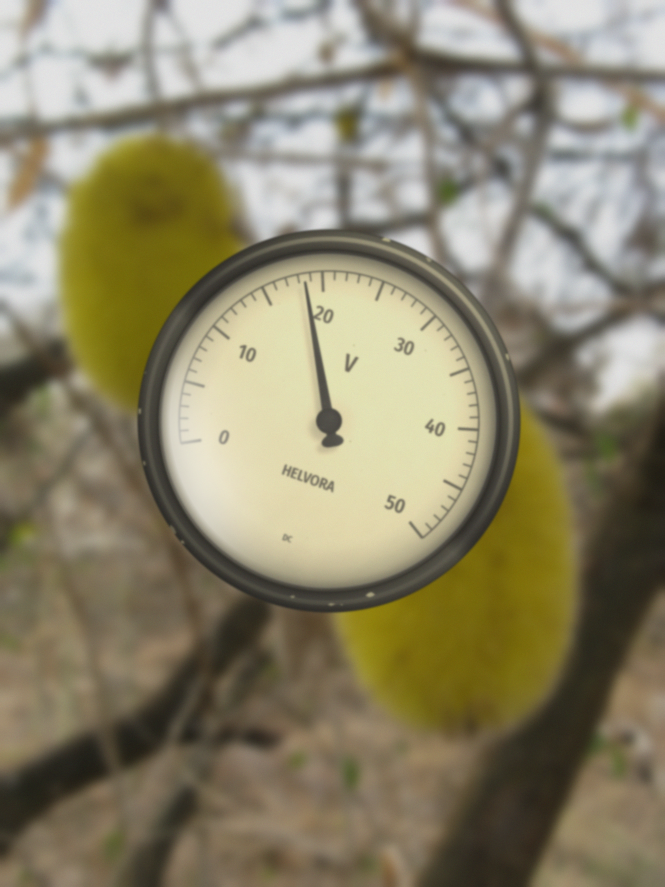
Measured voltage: **18.5** V
